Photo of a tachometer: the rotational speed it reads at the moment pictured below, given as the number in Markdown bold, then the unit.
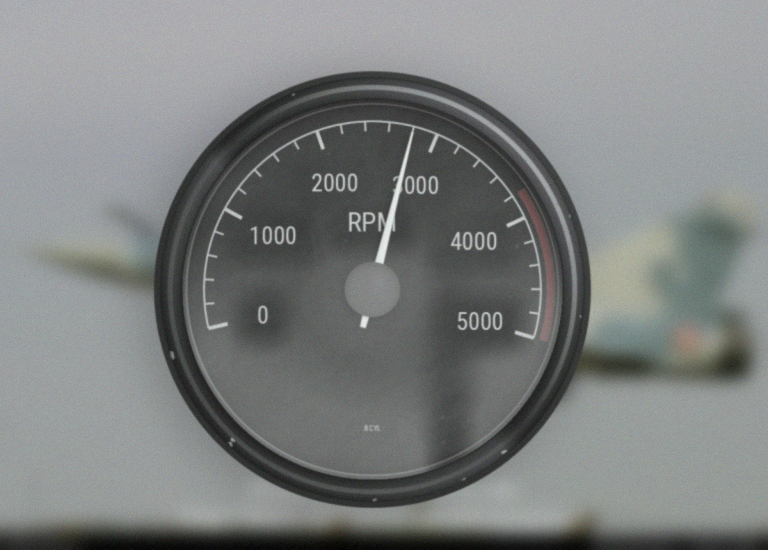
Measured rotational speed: **2800** rpm
